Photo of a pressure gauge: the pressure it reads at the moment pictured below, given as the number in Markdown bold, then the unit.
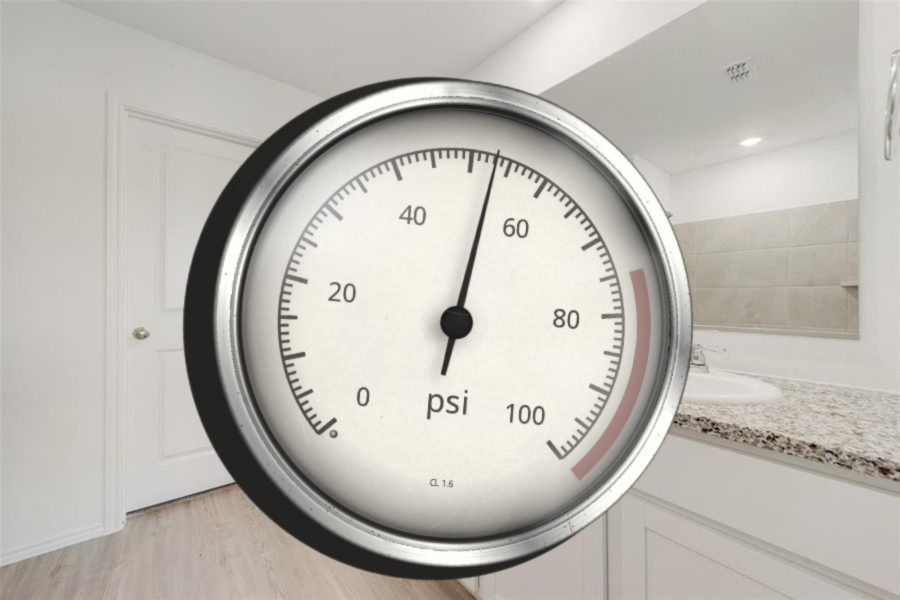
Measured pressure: **53** psi
